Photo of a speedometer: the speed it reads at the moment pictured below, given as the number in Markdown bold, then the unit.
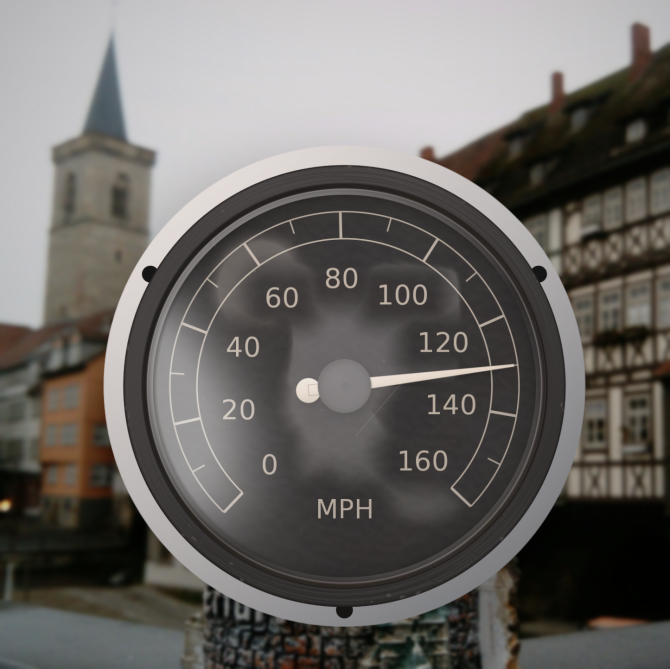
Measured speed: **130** mph
